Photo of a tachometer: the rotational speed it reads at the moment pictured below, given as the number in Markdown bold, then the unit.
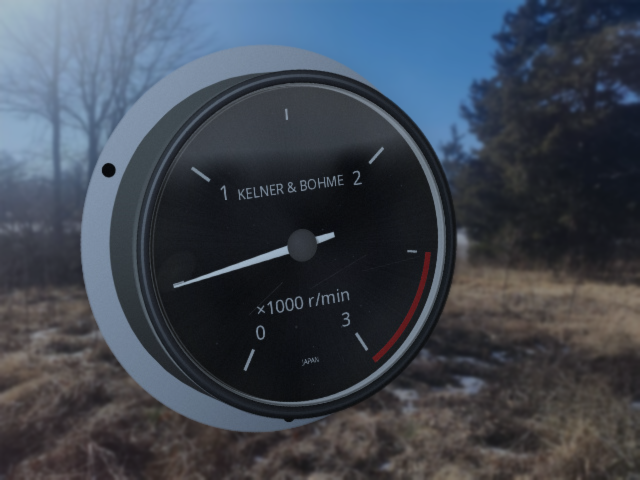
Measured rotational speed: **500** rpm
